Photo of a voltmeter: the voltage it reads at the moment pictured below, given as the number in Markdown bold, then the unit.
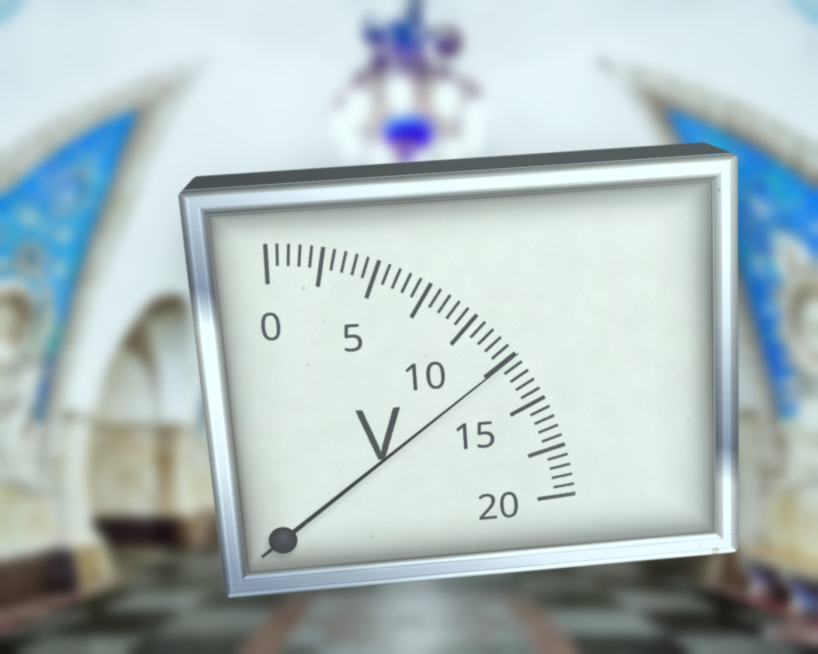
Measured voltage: **12.5** V
